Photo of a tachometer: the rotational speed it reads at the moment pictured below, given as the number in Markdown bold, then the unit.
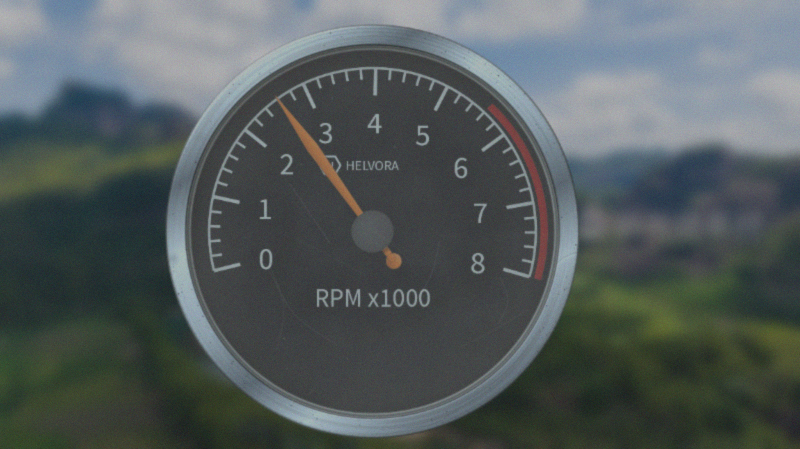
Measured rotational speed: **2600** rpm
